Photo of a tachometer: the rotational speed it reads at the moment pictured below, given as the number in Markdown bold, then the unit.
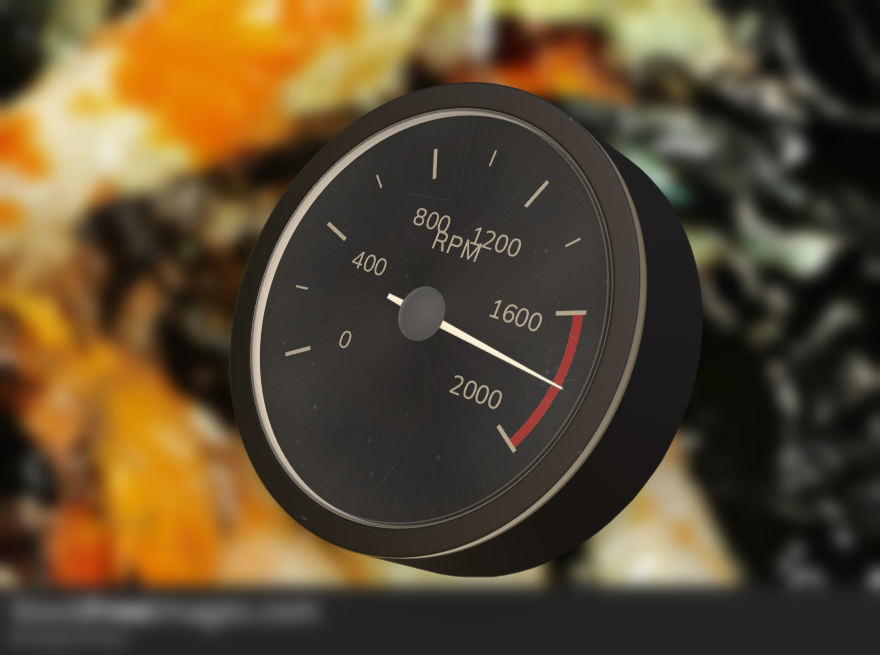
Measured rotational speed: **1800** rpm
